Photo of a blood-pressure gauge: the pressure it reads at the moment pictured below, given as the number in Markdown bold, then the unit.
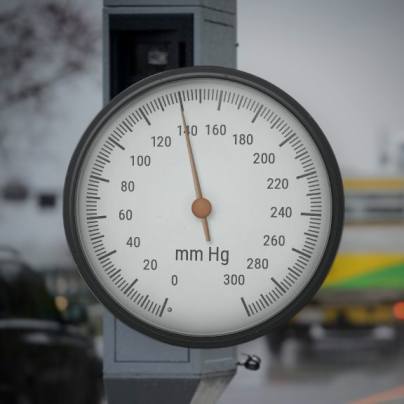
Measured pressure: **140** mmHg
